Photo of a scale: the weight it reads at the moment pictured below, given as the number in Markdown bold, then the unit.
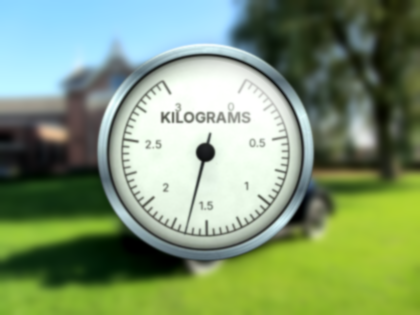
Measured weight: **1.65** kg
